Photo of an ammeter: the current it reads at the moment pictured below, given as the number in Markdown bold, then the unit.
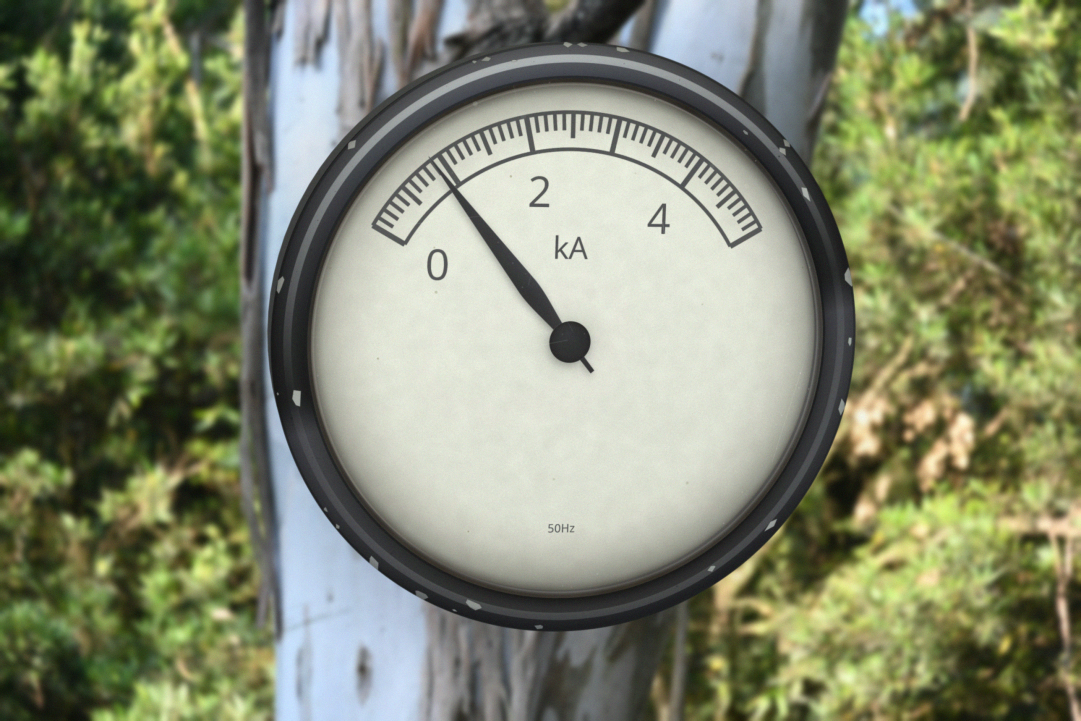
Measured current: **0.9** kA
